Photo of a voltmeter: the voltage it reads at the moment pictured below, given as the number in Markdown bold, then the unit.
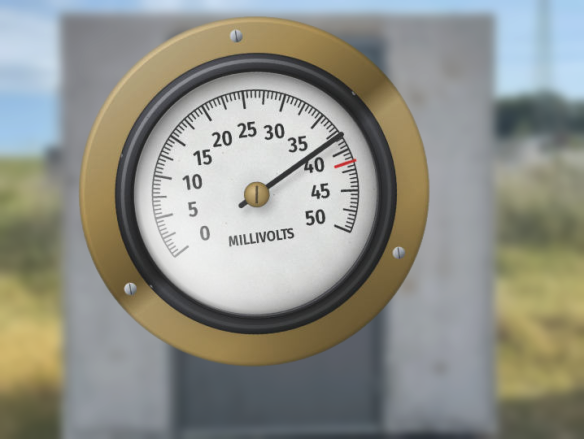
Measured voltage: **38** mV
